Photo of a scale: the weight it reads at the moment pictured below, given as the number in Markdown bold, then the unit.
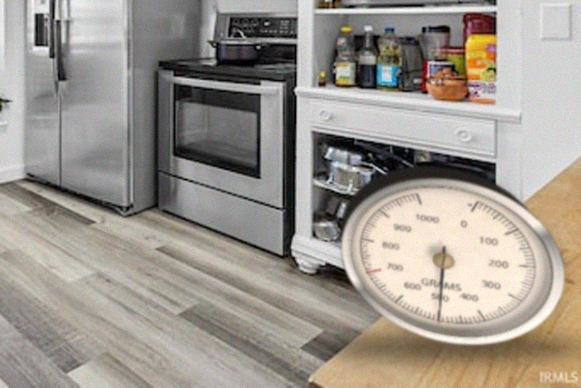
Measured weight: **500** g
